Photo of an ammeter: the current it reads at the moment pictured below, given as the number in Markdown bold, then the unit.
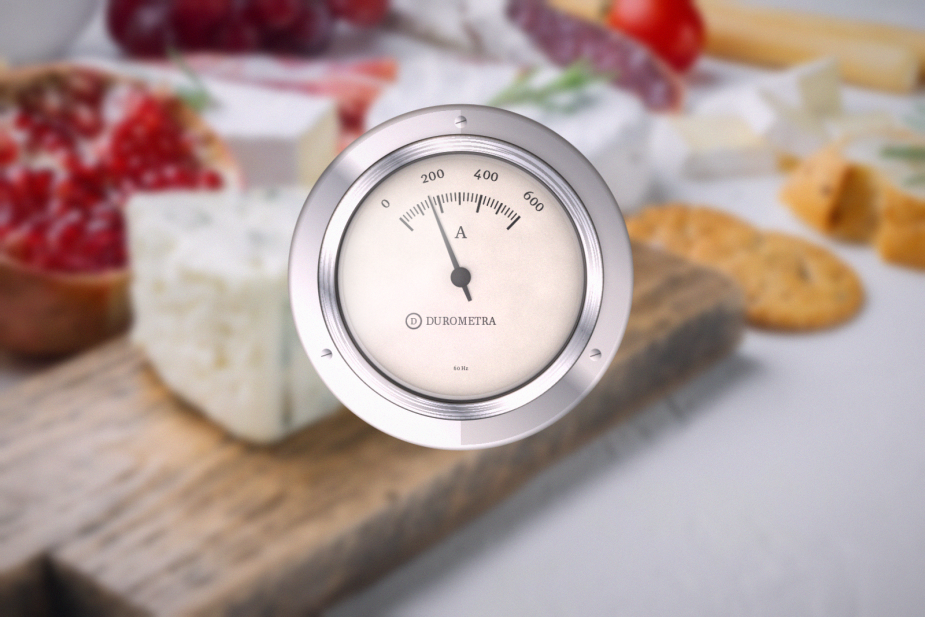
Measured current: **160** A
